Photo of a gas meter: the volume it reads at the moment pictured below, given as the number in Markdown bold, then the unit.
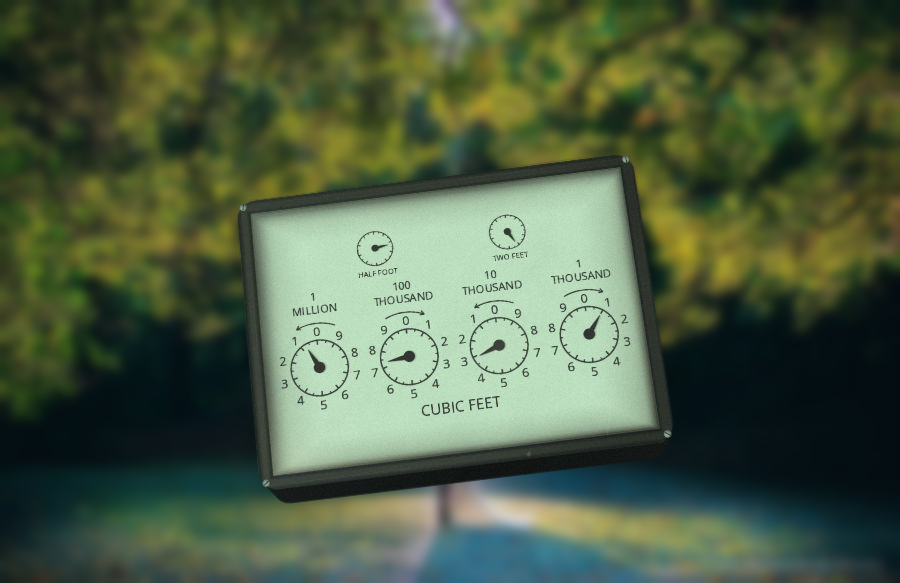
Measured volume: **73100** ft³
